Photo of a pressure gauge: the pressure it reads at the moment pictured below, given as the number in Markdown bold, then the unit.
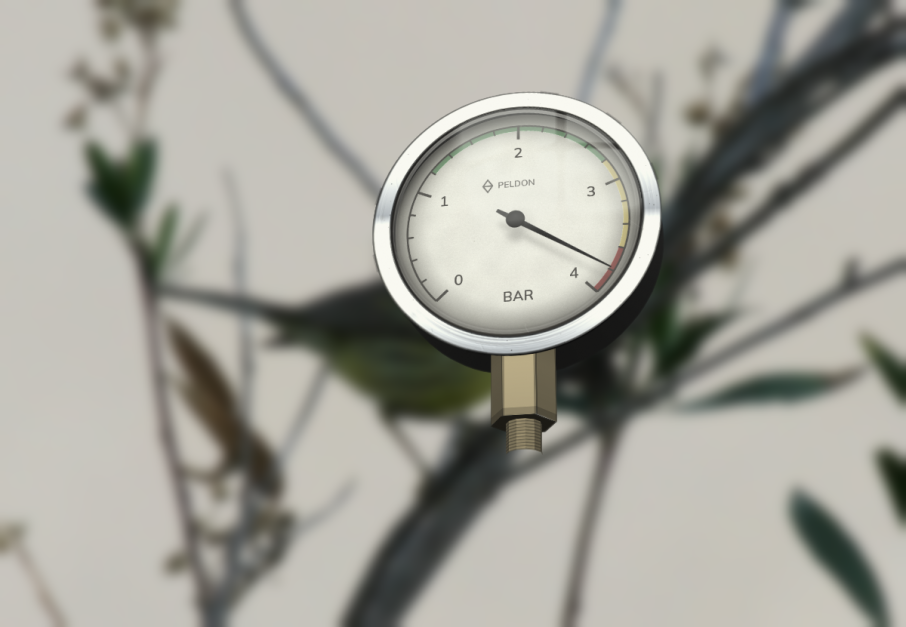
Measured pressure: **3.8** bar
